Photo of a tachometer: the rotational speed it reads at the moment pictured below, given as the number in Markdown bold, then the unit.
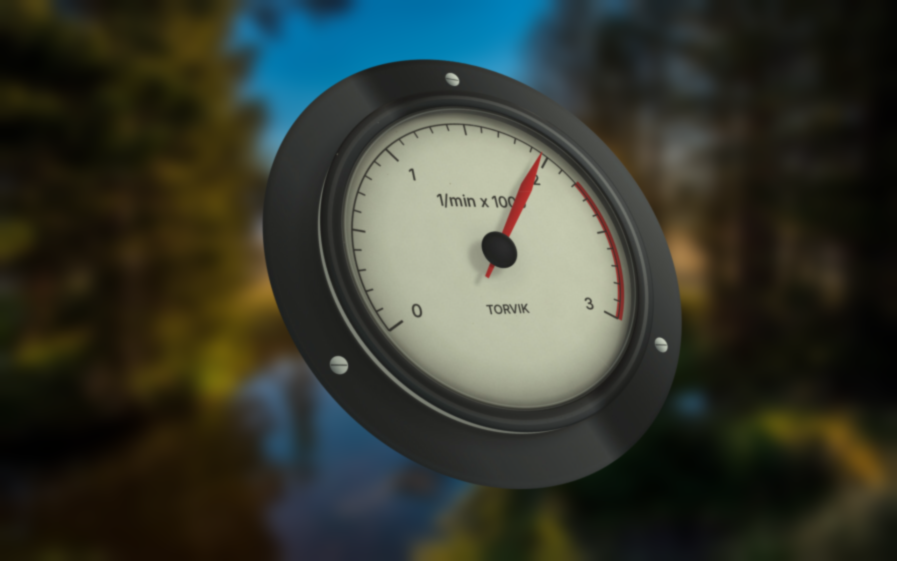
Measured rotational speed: **1950** rpm
